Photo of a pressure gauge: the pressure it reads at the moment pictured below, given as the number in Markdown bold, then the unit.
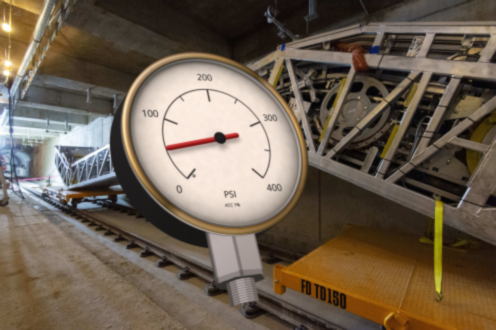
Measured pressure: **50** psi
